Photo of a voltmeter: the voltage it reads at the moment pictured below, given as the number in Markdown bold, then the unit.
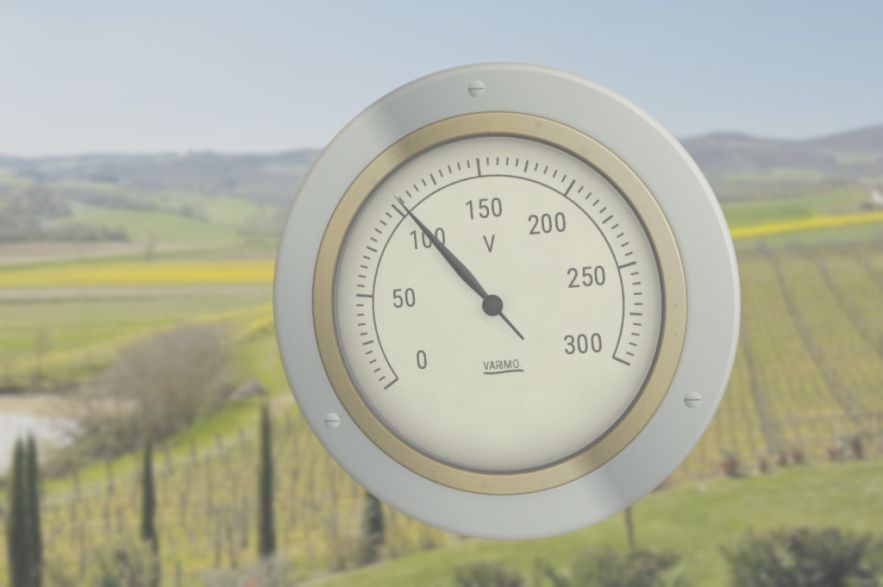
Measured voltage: **105** V
